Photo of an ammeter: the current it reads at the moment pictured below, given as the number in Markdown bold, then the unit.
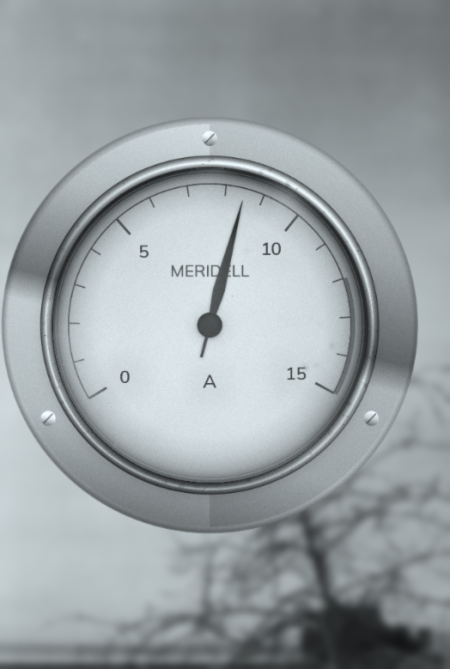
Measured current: **8.5** A
